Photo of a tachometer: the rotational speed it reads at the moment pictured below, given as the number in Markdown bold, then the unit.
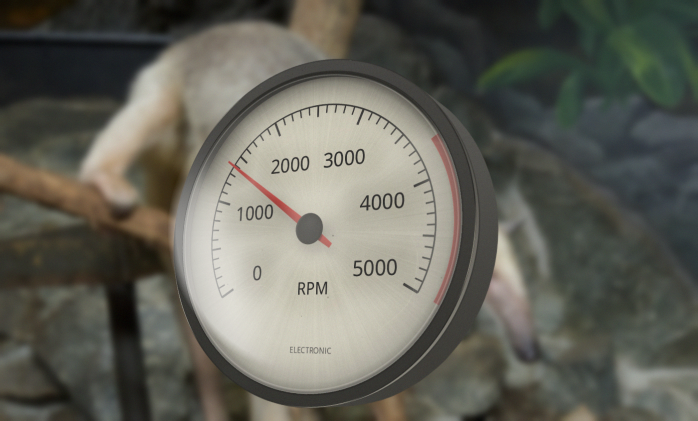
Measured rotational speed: **1400** rpm
